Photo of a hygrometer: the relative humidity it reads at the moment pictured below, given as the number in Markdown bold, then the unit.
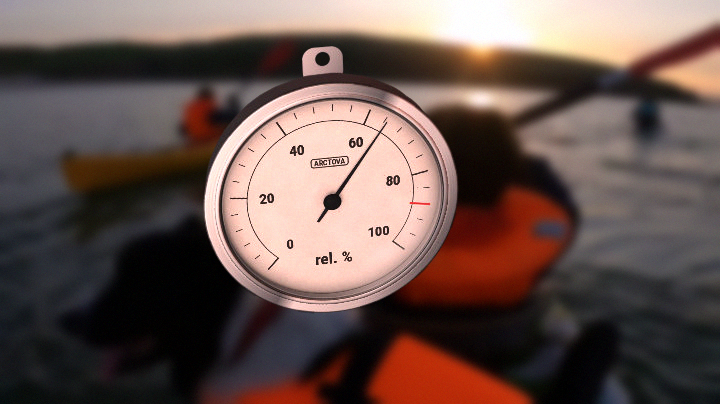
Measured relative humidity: **64** %
